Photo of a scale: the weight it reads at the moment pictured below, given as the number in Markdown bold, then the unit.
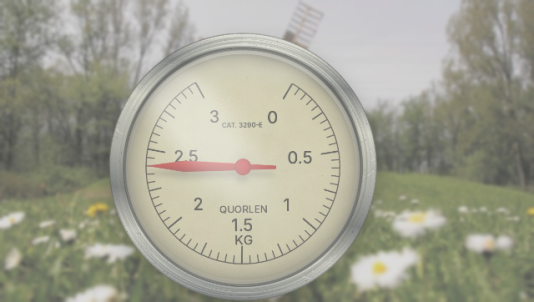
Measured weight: **2.4** kg
